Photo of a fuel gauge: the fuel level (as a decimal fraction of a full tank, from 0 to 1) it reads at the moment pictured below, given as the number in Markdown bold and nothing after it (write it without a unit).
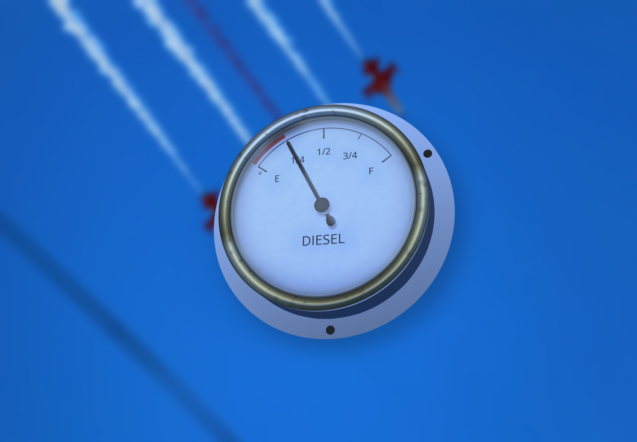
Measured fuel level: **0.25**
